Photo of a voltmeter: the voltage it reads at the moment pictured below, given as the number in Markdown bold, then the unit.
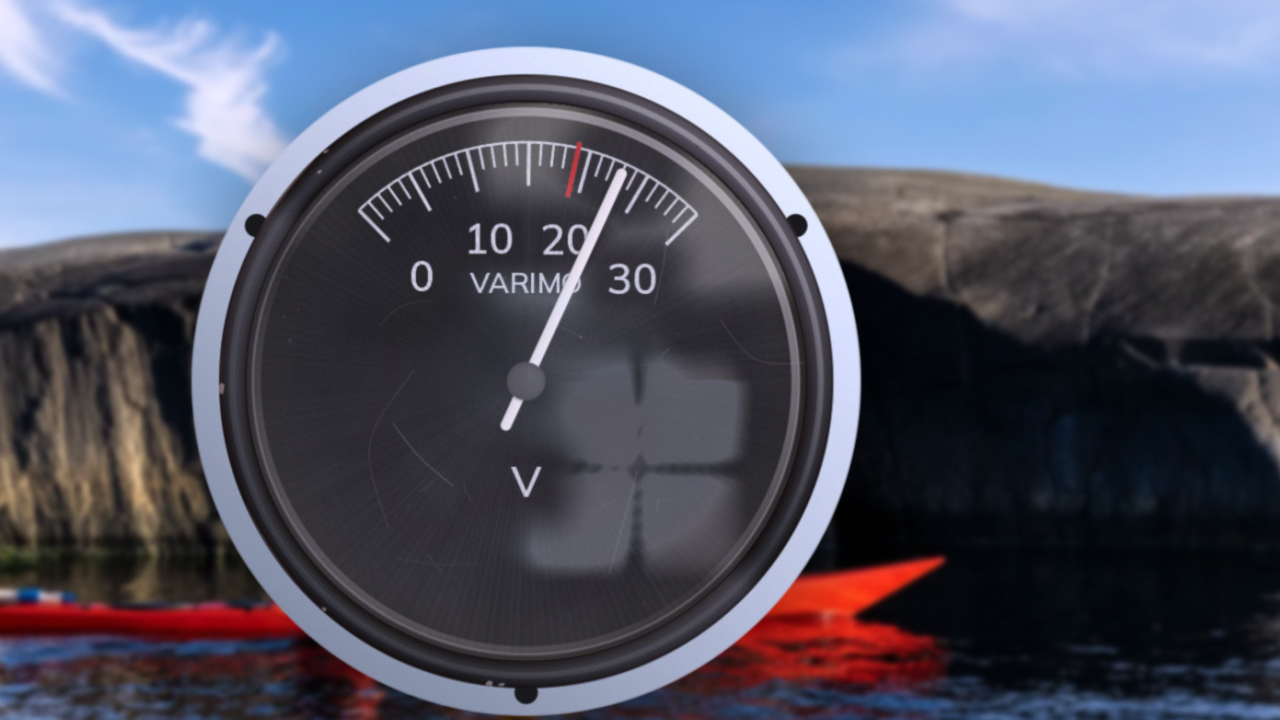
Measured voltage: **23** V
